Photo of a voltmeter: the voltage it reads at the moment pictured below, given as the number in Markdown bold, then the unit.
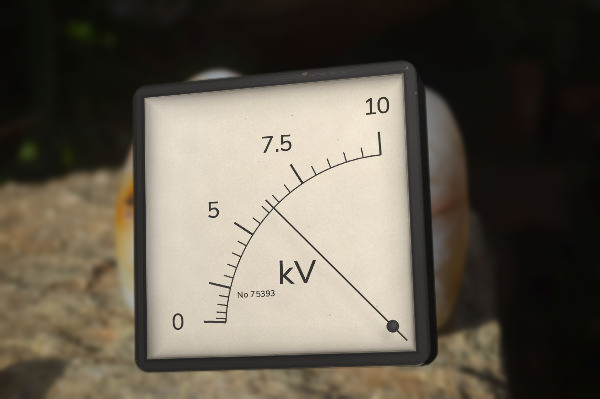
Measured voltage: **6.25** kV
